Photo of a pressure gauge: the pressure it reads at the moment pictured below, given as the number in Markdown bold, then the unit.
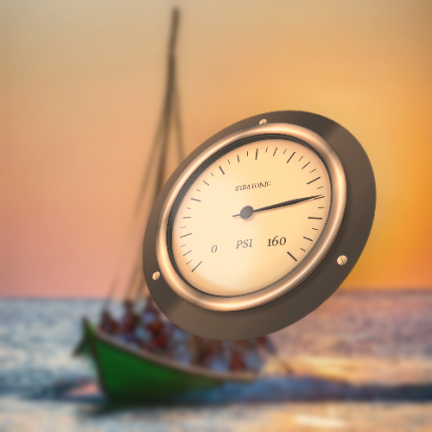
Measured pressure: **130** psi
